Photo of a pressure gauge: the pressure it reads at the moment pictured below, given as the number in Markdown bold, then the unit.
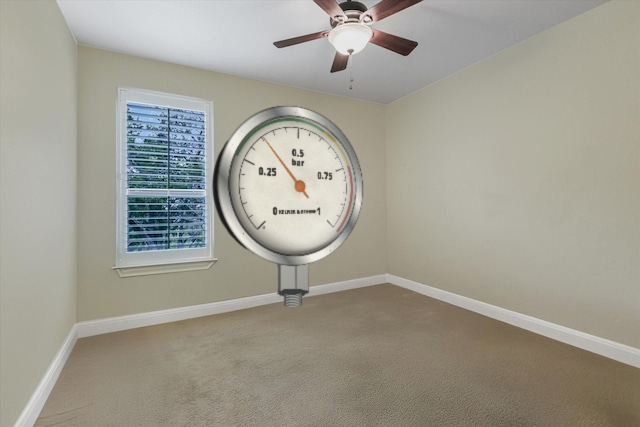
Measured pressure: **0.35** bar
